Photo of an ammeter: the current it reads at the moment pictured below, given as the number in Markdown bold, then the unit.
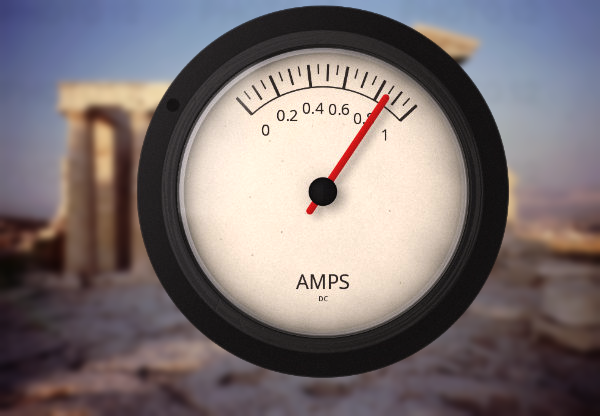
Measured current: **0.85** A
